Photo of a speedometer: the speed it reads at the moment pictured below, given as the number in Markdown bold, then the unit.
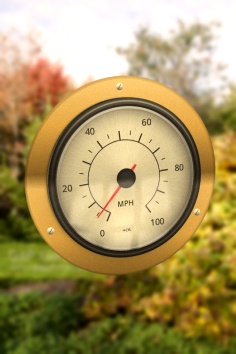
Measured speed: **5** mph
